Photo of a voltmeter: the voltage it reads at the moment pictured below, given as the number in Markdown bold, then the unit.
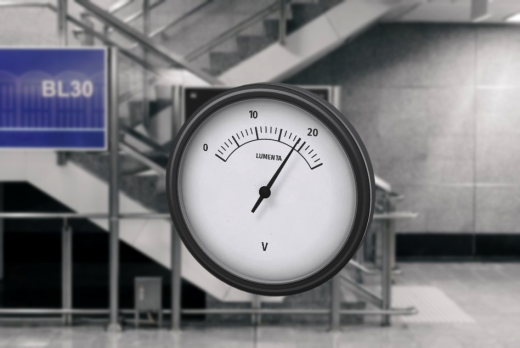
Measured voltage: **19** V
